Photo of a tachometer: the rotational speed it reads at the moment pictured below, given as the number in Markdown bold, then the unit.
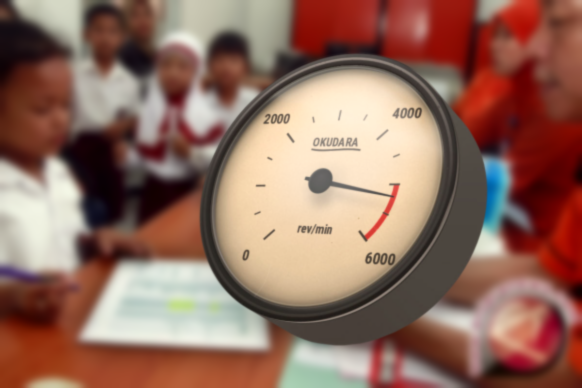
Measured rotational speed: **5250** rpm
